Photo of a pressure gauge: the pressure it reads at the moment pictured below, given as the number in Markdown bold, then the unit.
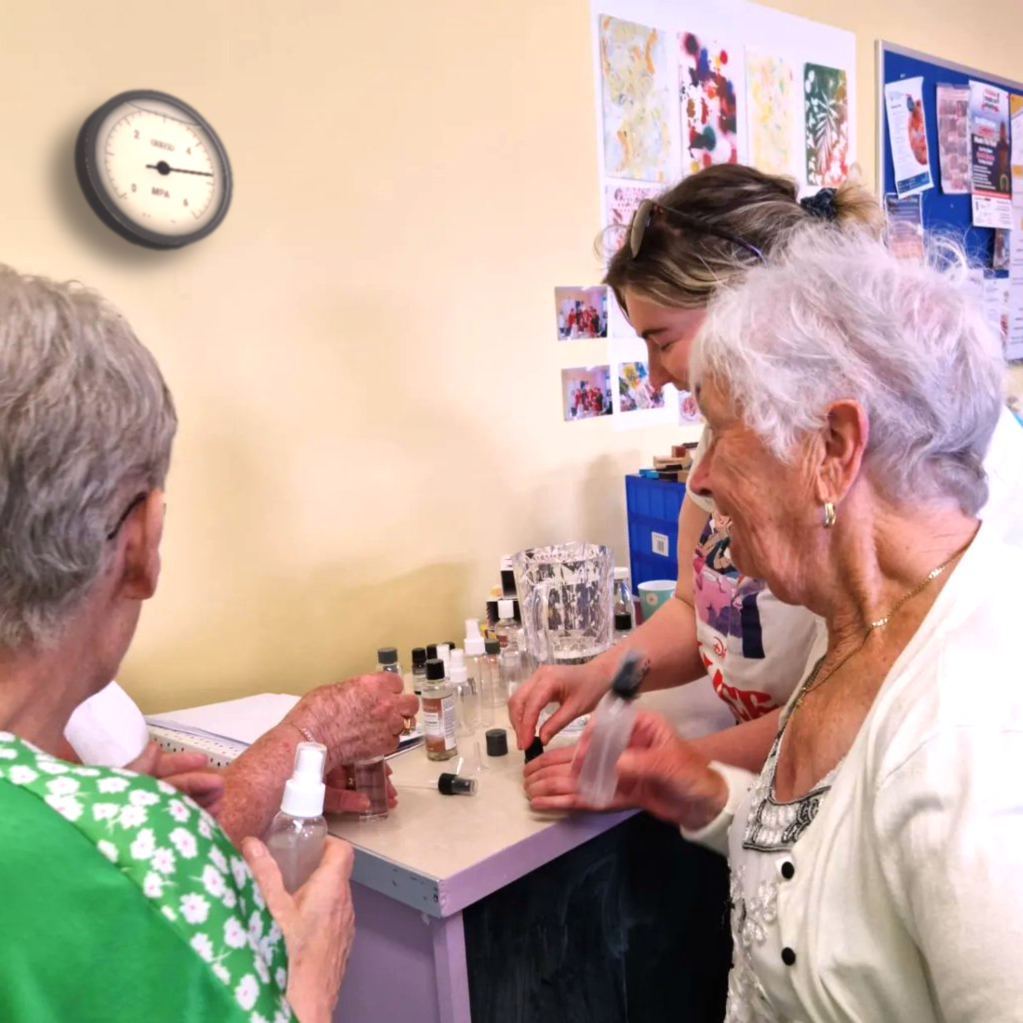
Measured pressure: **4.8** MPa
